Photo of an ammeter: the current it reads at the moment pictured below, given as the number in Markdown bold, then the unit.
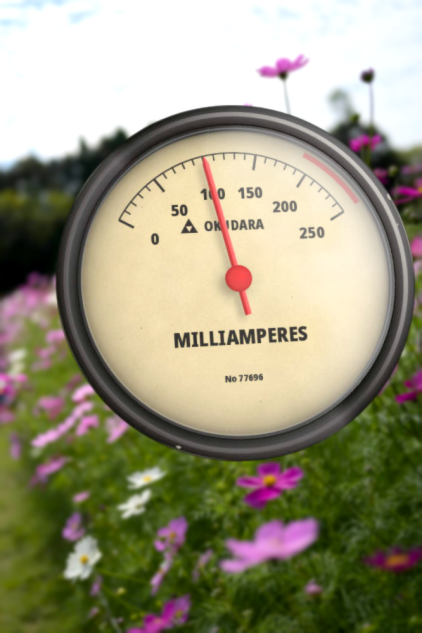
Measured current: **100** mA
